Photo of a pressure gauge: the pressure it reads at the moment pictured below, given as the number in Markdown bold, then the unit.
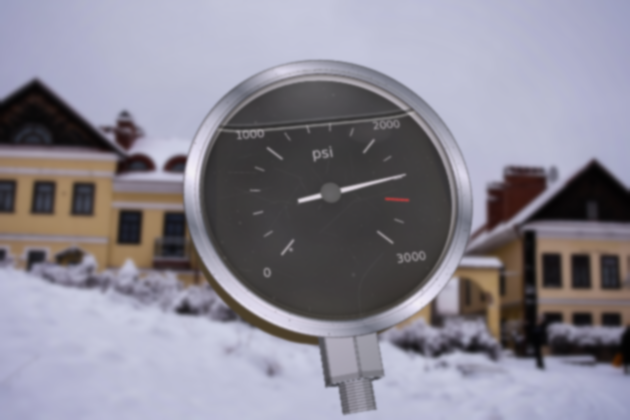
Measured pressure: **2400** psi
